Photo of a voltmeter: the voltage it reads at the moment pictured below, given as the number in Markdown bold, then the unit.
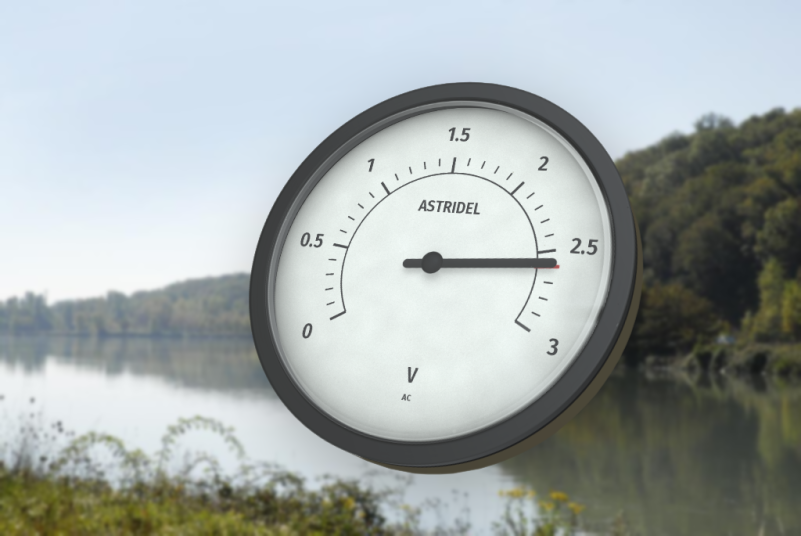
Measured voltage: **2.6** V
